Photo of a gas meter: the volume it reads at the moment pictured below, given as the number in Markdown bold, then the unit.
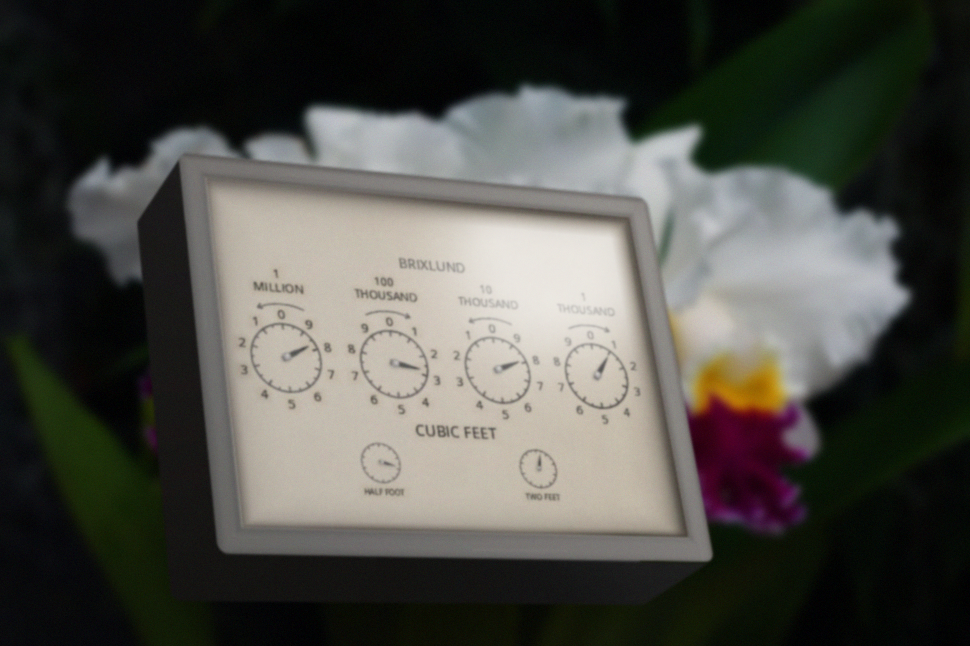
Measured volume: **828100** ft³
